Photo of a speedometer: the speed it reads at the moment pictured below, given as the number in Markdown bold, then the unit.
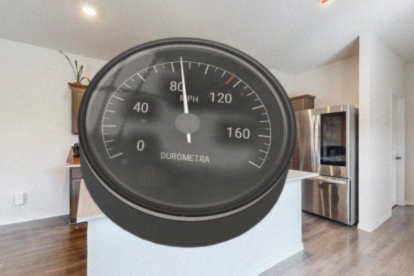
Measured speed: **85** mph
